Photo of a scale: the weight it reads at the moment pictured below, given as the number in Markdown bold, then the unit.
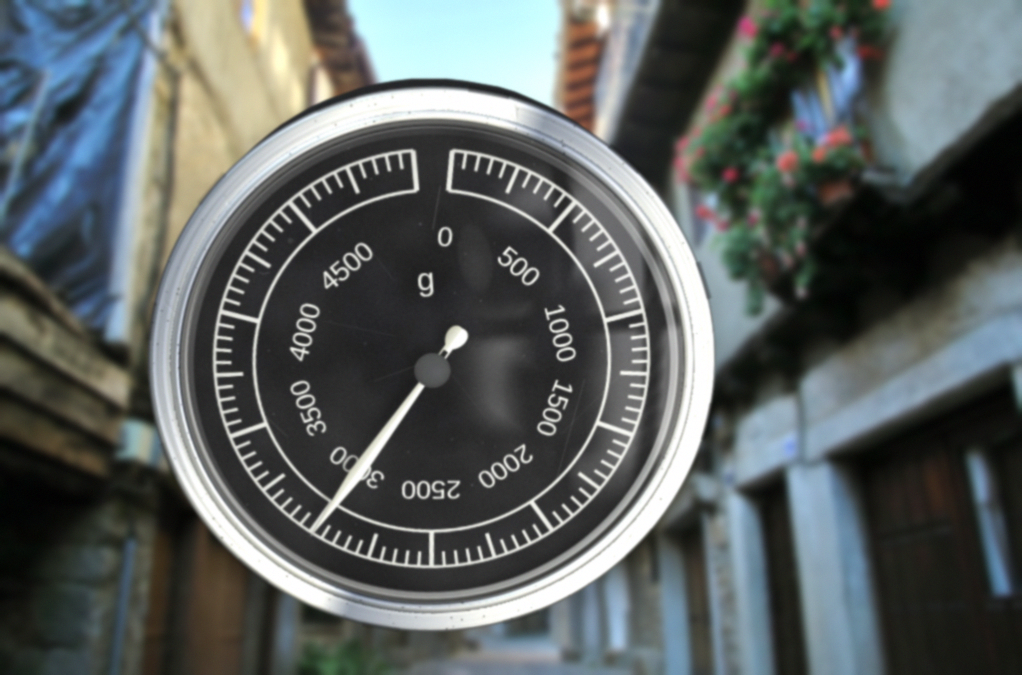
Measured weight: **3000** g
